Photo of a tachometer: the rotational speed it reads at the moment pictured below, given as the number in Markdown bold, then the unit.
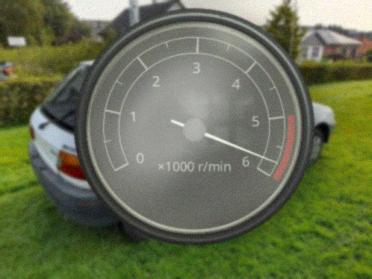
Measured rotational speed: **5750** rpm
